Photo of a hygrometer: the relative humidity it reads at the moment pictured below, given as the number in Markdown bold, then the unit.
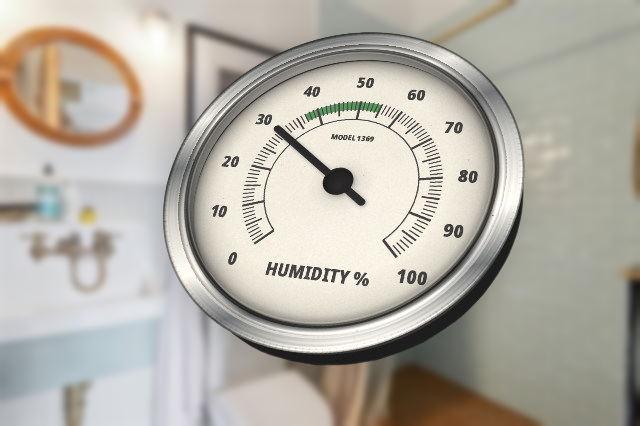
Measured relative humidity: **30** %
